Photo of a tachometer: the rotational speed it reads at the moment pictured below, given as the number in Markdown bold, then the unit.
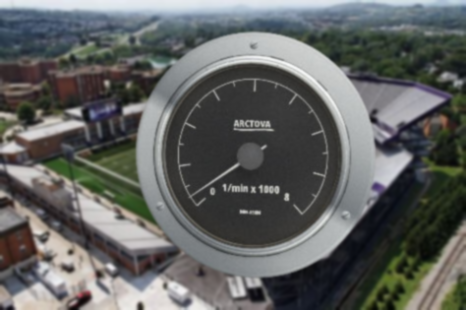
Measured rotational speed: **250** rpm
